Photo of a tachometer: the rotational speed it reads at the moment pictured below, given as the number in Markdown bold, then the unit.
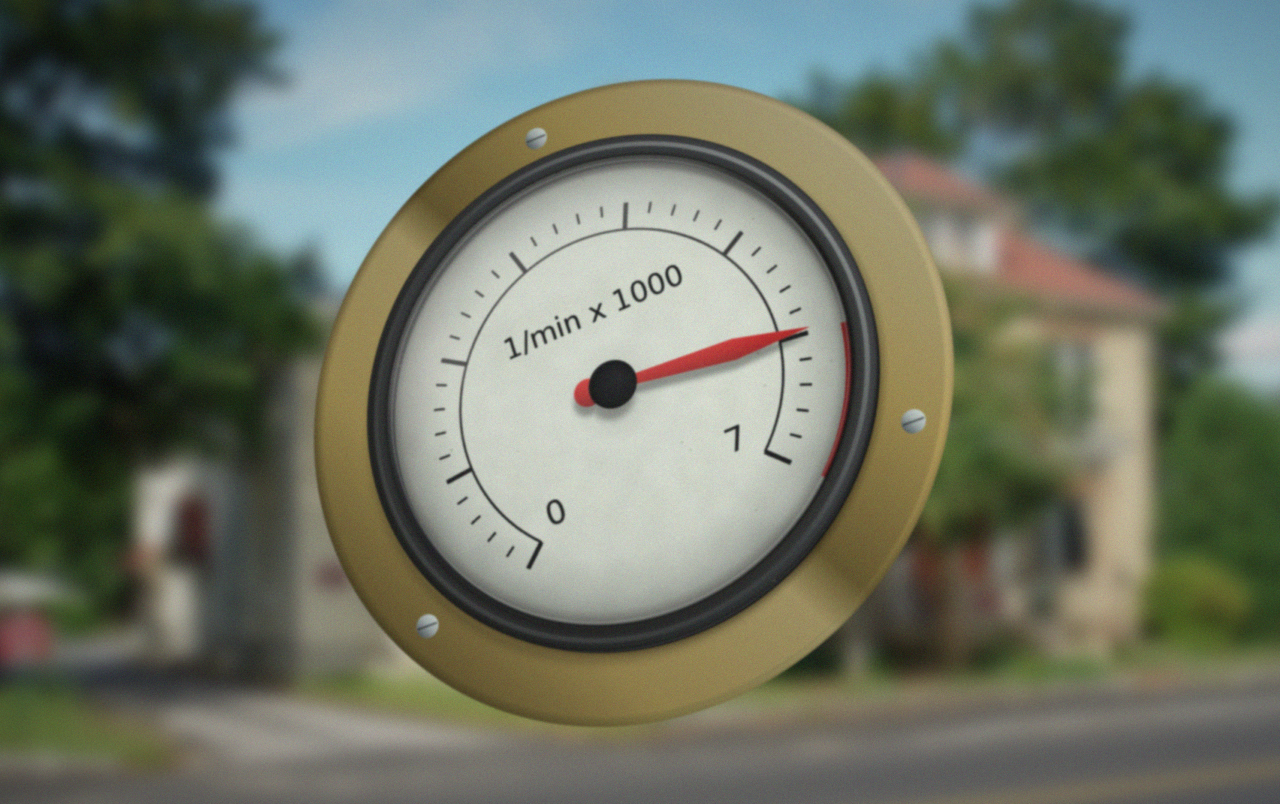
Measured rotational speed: **6000** rpm
